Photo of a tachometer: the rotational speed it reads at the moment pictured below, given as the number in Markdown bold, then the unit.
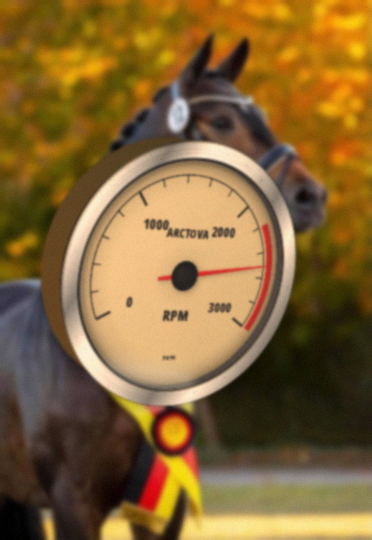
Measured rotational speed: **2500** rpm
